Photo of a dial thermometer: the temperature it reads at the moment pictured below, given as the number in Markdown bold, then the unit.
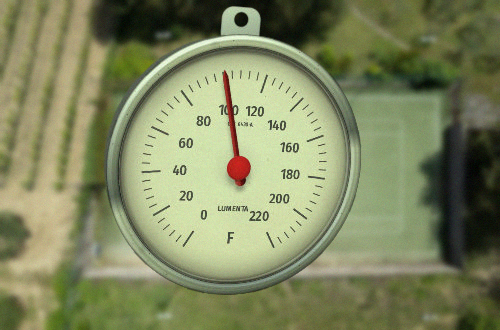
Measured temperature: **100** °F
